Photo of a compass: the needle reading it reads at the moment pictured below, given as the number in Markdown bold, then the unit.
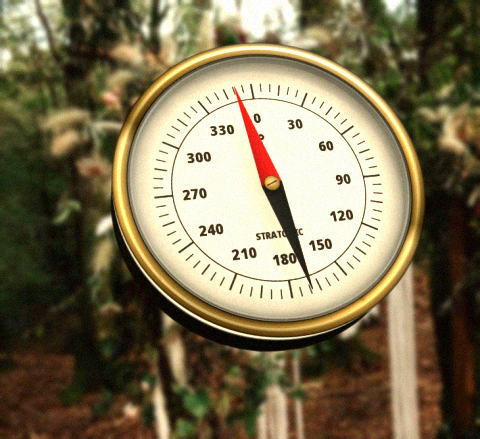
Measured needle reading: **350** °
